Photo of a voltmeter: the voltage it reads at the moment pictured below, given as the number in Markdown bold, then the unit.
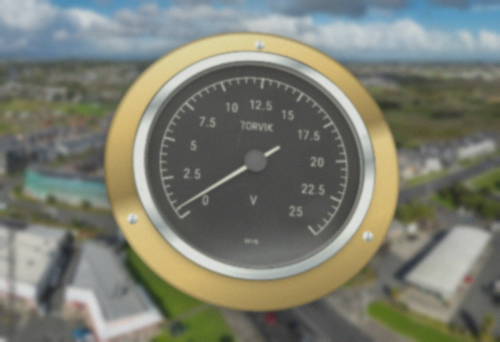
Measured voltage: **0.5** V
